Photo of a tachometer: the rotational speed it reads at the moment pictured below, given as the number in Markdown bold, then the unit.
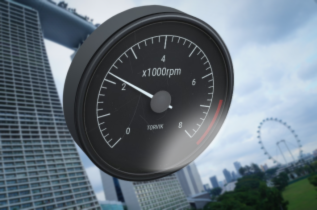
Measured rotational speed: **2200** rpm
